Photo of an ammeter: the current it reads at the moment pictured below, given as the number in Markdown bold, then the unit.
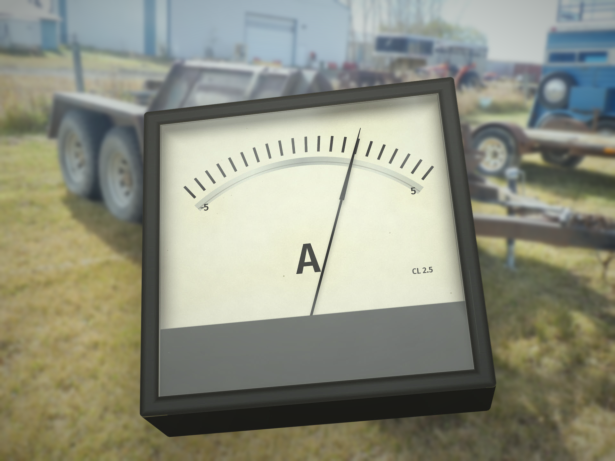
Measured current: **2** A
